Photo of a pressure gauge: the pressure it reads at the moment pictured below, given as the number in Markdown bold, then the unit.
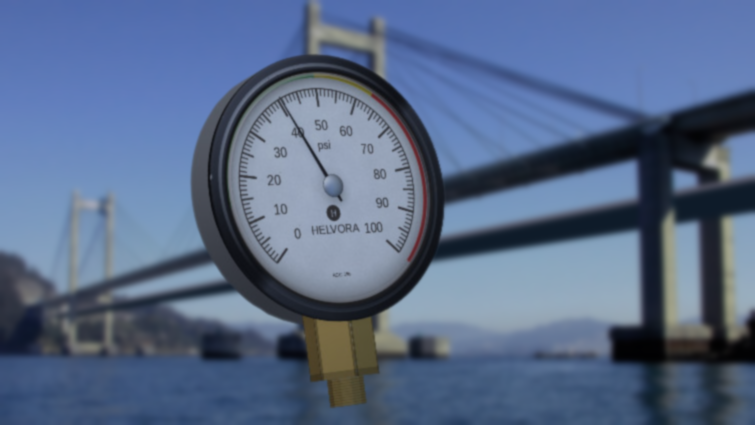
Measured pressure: **40** psi
